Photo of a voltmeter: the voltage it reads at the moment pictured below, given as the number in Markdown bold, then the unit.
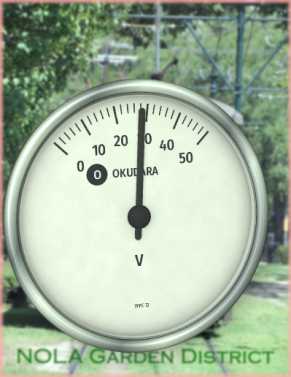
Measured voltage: **28** V
